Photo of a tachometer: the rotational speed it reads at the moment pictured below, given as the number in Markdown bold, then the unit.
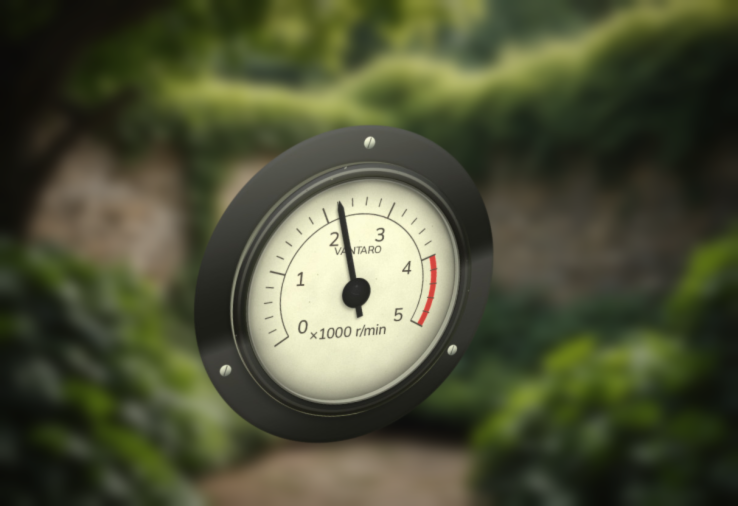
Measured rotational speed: **2200** rpm
